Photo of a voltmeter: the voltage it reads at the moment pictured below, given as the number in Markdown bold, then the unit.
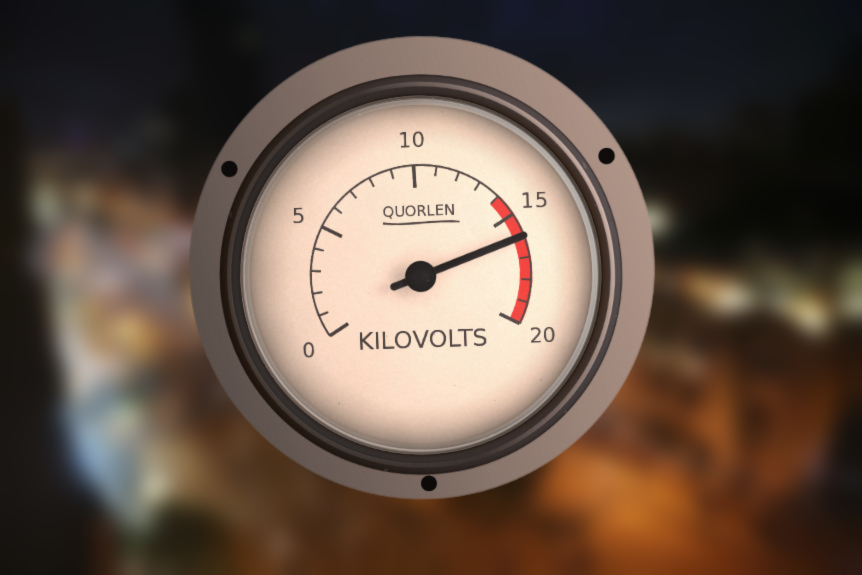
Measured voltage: **16** kV
